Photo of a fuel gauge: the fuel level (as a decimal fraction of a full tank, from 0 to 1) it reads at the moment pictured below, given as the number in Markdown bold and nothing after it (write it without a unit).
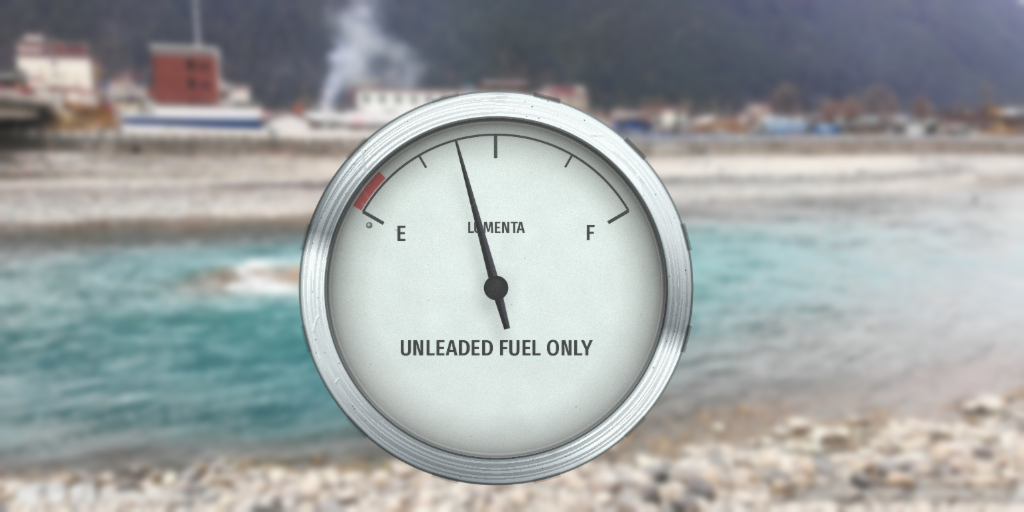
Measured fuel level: **0.375**
